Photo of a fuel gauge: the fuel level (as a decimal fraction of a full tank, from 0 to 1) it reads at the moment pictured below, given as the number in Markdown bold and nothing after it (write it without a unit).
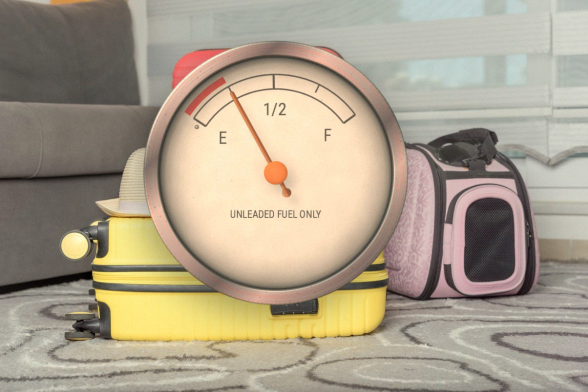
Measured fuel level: **0.25**
